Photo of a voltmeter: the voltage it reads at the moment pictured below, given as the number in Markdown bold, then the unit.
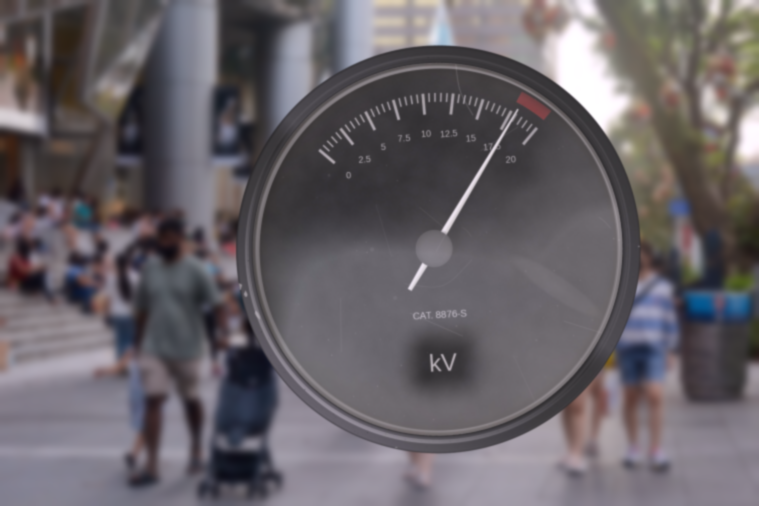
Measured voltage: **18** kV
